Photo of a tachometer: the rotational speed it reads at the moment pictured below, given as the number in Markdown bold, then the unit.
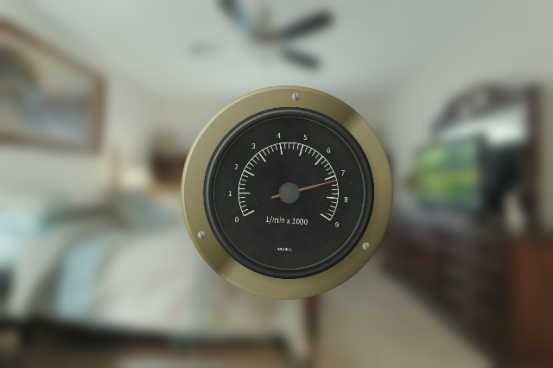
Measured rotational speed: **7200** rpm
